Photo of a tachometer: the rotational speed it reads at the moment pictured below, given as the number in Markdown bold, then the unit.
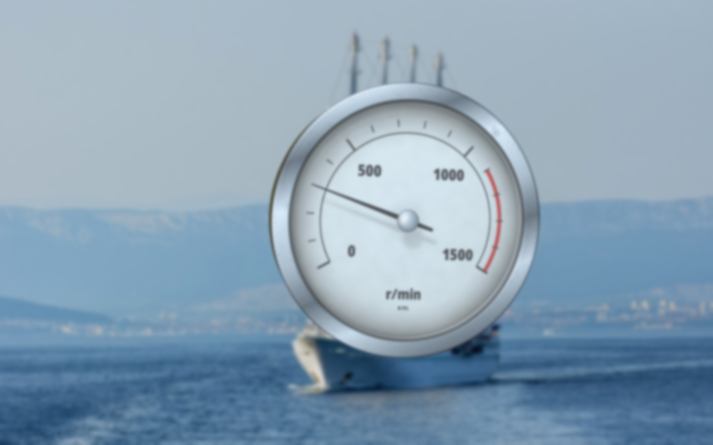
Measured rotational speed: **300** rpm
